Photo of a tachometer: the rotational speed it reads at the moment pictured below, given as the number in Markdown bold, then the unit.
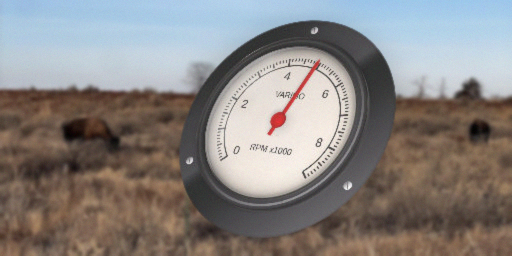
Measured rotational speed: **5000** rpm
